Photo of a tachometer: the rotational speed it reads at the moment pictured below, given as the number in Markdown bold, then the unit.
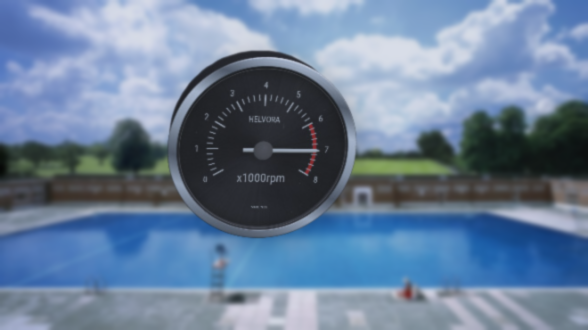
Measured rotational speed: **7000** rpm
